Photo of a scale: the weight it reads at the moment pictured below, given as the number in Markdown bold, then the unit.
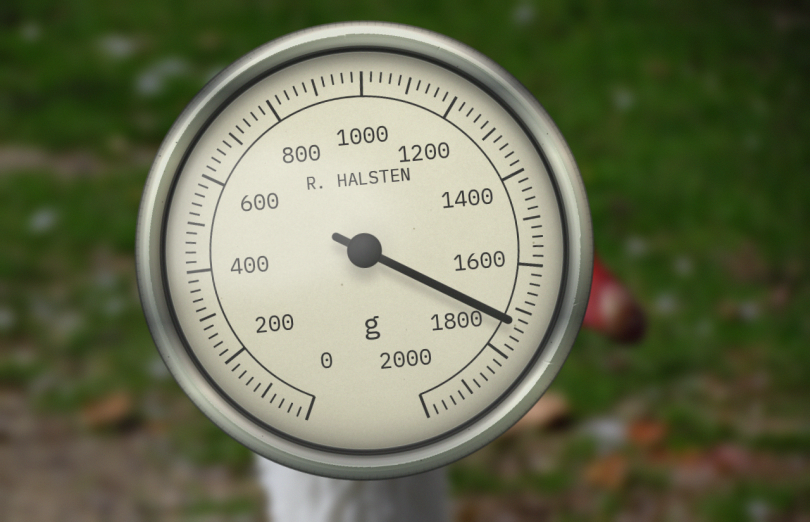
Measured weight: **1730** g
